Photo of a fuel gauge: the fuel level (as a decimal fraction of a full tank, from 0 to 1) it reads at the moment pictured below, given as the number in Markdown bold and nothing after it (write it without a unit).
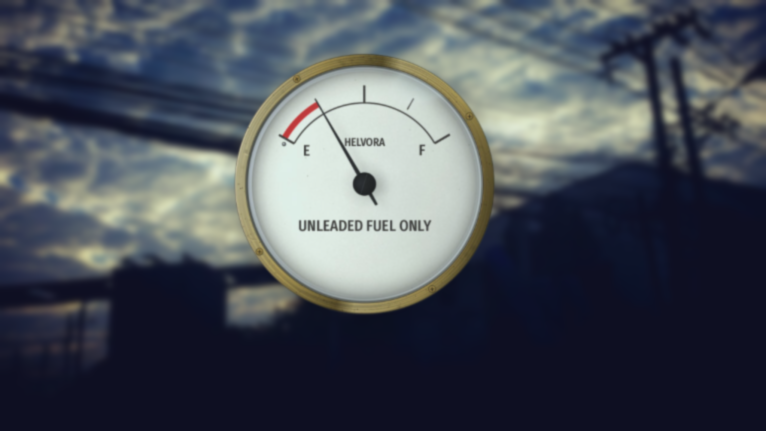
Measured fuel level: **0.25**
